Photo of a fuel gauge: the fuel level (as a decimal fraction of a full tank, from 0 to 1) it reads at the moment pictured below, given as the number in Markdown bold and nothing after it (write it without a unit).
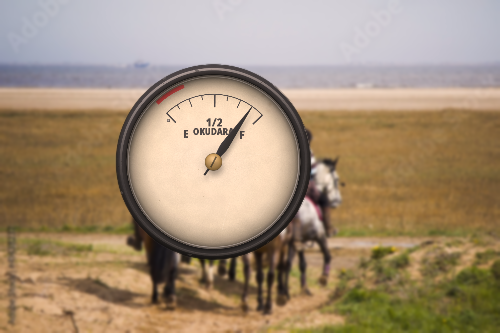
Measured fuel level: **0.875**
